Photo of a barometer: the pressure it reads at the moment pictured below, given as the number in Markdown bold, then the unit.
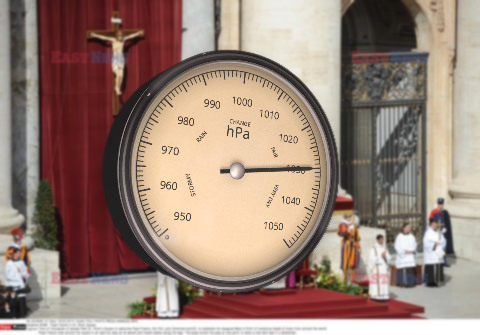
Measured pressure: **1030** hPa
